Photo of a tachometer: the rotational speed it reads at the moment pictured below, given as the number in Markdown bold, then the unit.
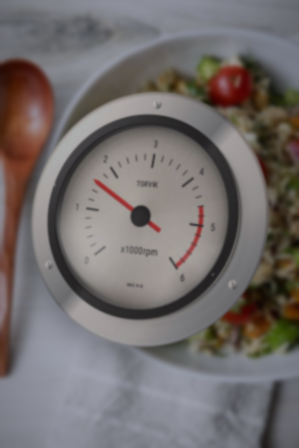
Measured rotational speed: **1600** rpm
